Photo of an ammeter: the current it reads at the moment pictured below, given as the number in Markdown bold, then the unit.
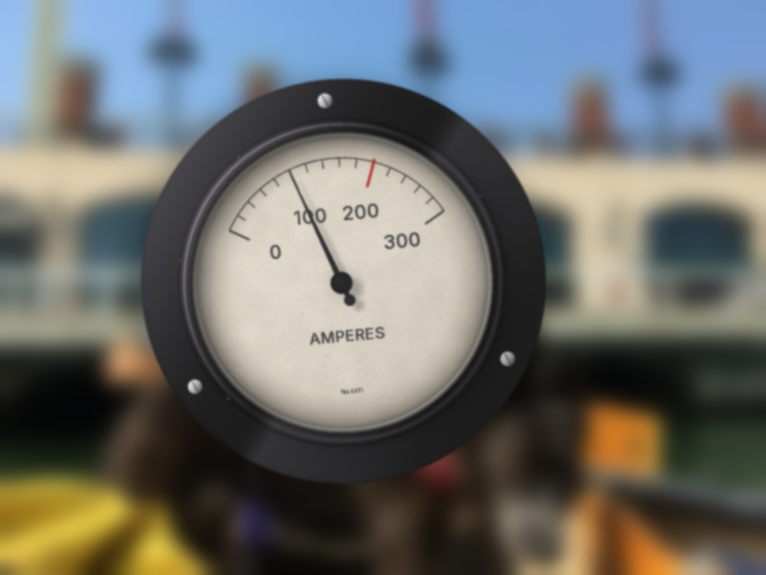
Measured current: **100** A
